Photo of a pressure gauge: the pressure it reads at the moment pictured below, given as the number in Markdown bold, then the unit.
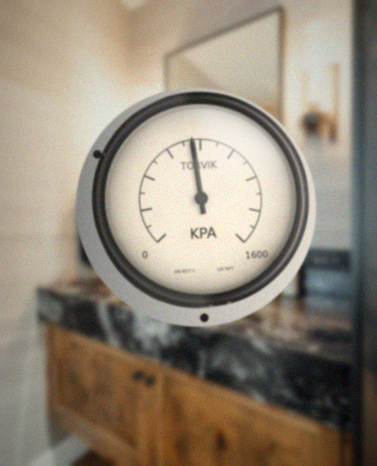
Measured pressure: **750** kPa
